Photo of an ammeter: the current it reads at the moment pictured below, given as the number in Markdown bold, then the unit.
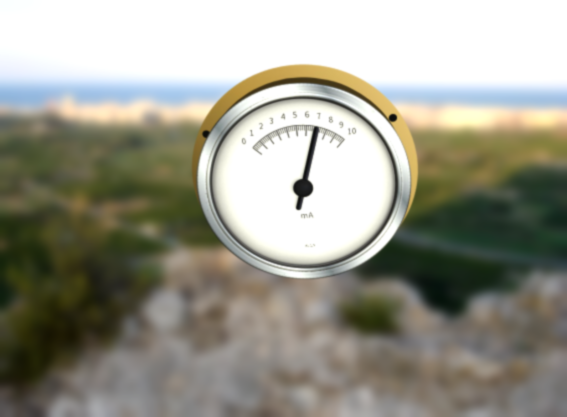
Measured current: **7** mA
